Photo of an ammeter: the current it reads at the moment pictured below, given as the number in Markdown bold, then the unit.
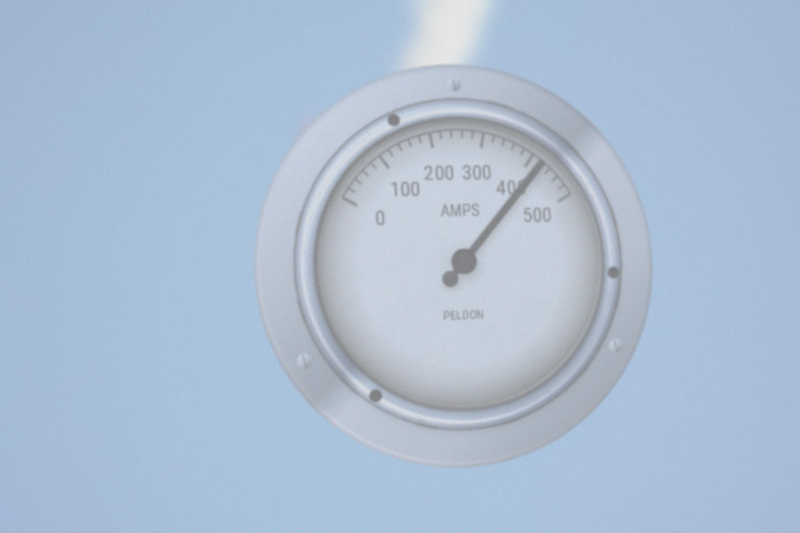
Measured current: **420** A
